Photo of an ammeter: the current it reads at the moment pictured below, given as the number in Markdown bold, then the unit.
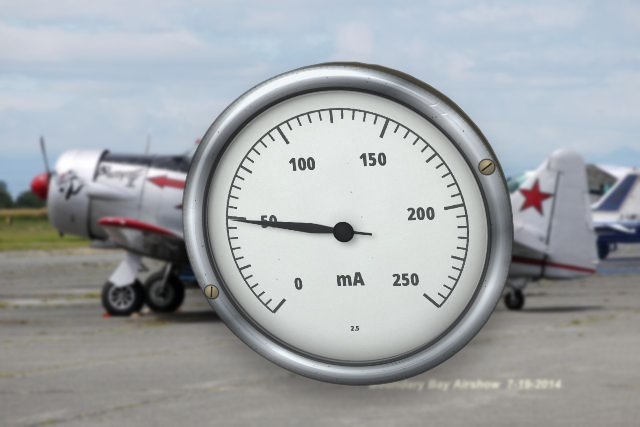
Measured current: **50** mA
